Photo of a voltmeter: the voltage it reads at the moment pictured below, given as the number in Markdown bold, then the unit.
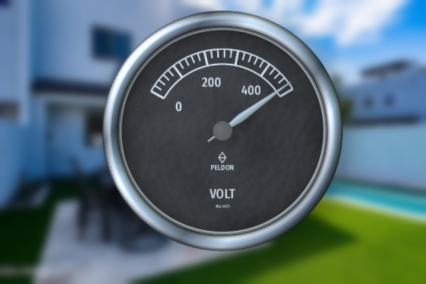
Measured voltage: **480** V
